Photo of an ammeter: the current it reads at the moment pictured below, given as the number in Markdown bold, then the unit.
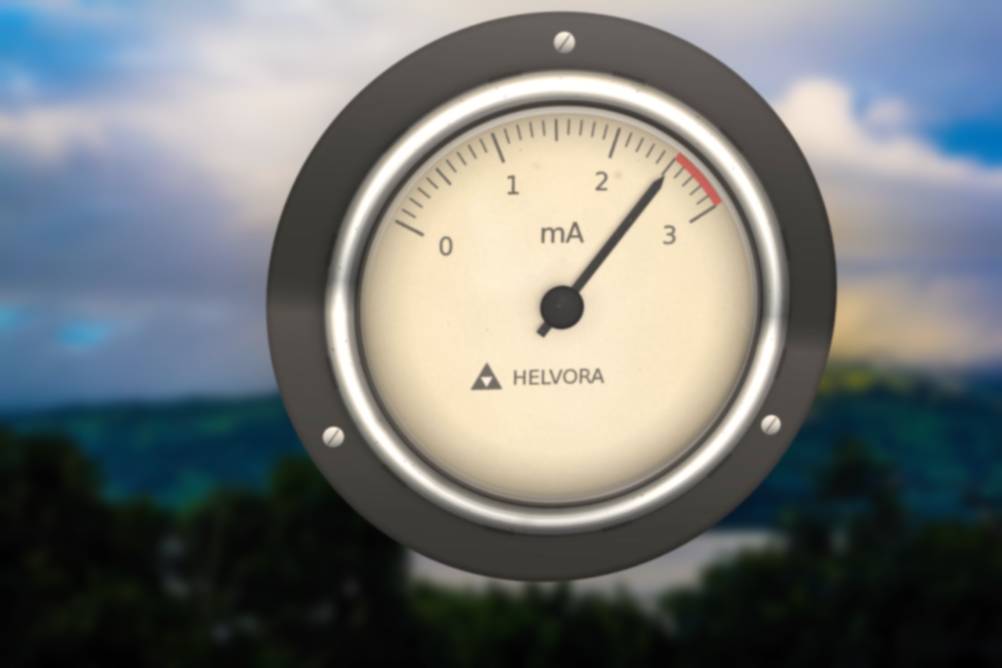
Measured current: **2.5** mA
